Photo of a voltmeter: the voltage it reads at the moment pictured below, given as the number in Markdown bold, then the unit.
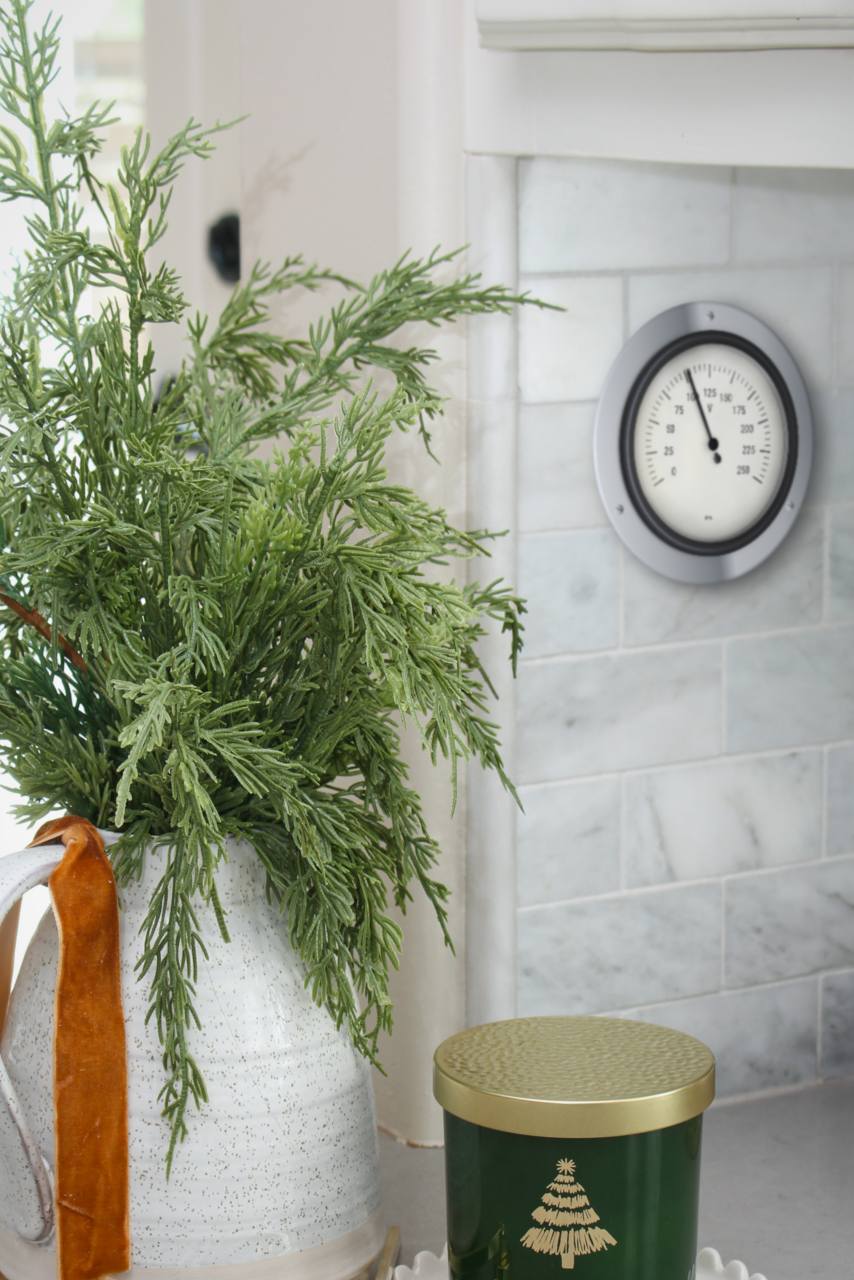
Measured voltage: **100** V
